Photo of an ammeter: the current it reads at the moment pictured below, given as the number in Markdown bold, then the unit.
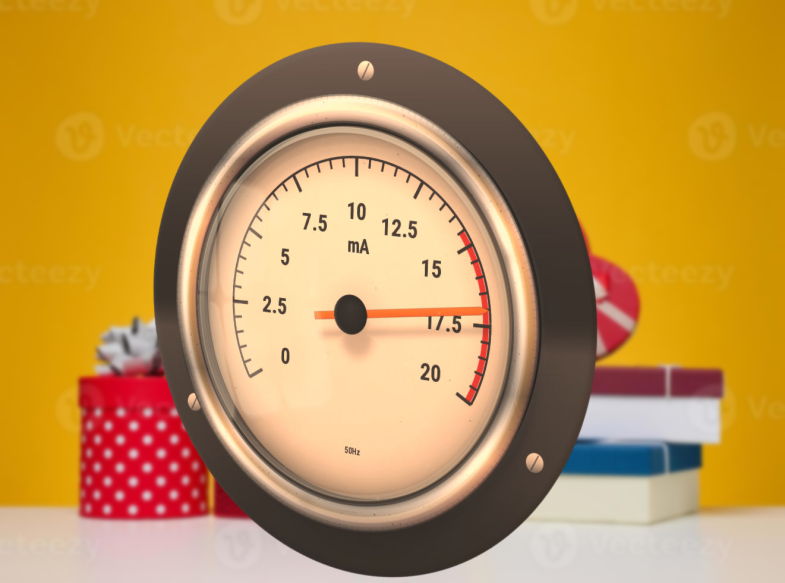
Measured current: **17** mA
